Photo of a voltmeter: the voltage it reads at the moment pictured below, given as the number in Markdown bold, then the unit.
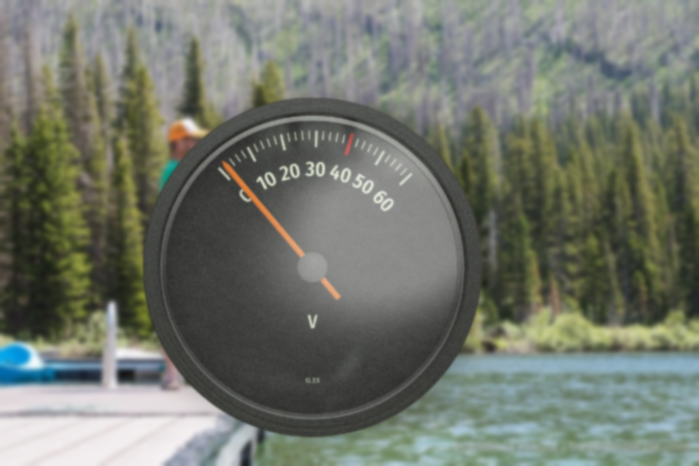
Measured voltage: **2** V
